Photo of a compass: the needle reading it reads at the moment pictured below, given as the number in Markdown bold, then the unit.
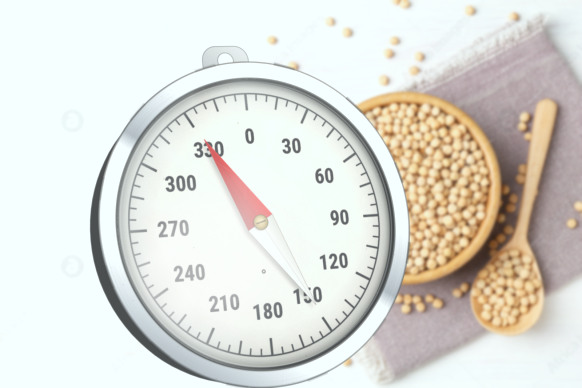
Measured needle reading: **330** °
